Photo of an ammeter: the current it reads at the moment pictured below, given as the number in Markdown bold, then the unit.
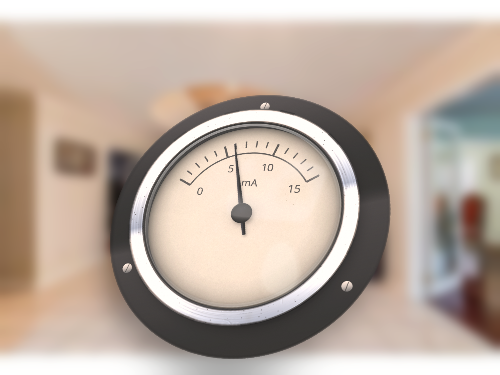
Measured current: **6** mA
